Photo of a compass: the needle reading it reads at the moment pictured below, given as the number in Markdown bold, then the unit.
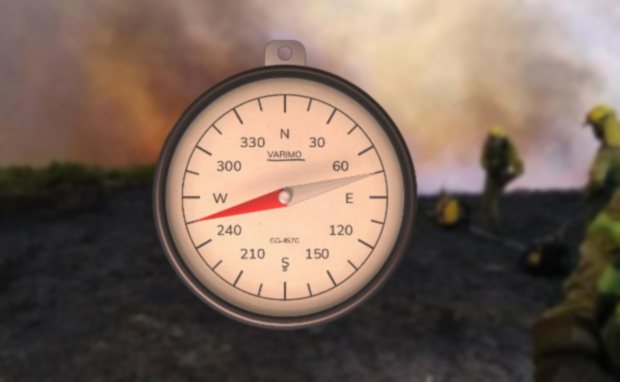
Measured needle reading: **255** °
